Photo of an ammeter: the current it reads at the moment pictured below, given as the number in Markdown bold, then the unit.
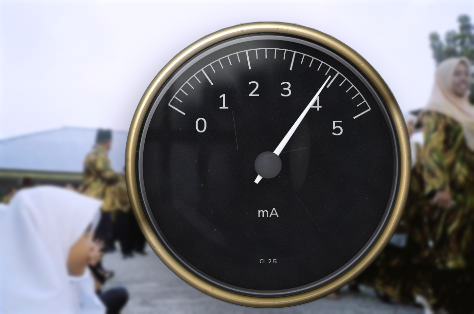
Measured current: **3.9** mA
